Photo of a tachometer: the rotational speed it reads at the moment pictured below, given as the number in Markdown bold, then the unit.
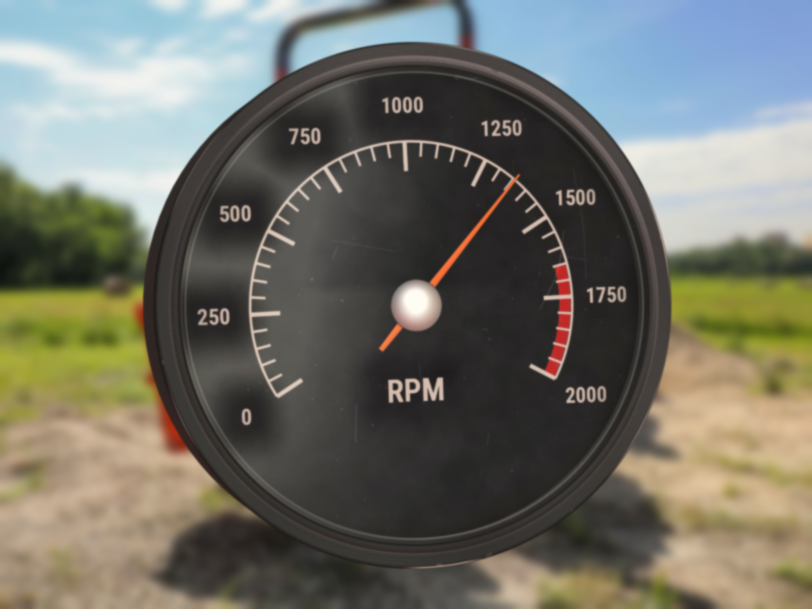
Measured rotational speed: **1350** rpm
